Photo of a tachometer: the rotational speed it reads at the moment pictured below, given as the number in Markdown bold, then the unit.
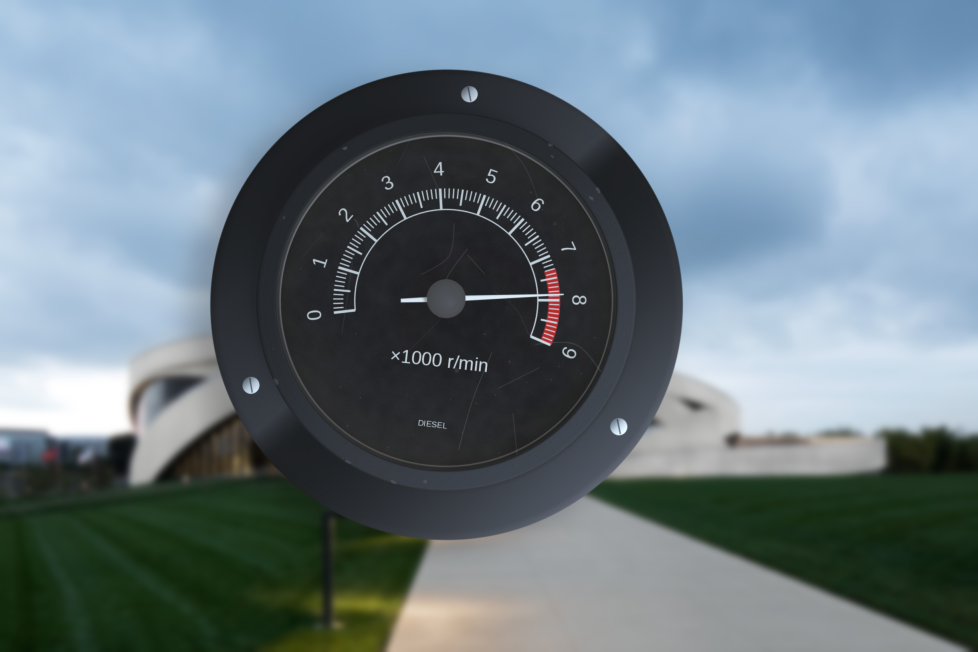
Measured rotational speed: **7900** rpm
